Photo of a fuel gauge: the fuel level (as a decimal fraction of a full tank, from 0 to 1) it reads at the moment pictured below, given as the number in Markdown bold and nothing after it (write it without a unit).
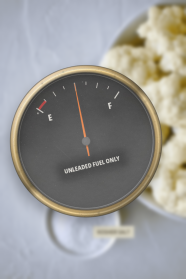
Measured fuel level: **0.5**
